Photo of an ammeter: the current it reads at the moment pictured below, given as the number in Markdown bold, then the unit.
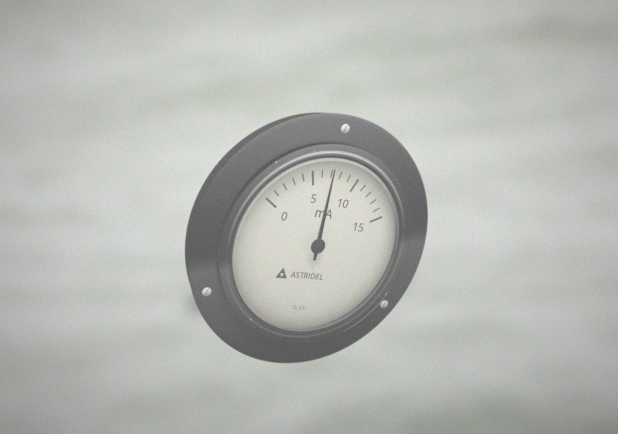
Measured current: **7** mA
